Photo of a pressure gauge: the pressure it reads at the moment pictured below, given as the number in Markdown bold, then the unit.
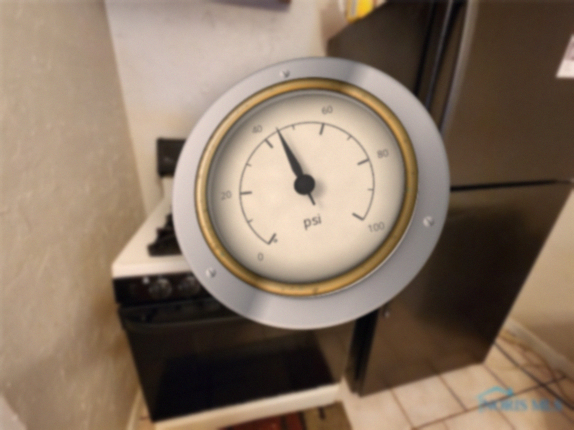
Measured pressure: **45** psi
